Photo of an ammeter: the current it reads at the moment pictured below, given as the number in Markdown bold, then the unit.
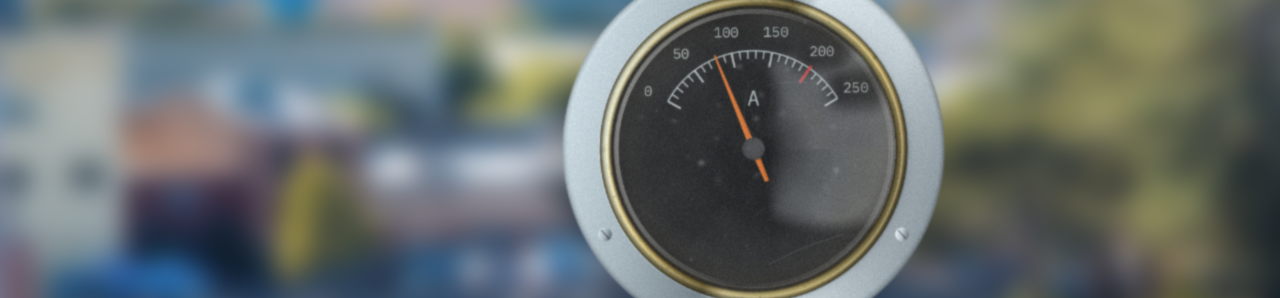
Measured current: **80** A
